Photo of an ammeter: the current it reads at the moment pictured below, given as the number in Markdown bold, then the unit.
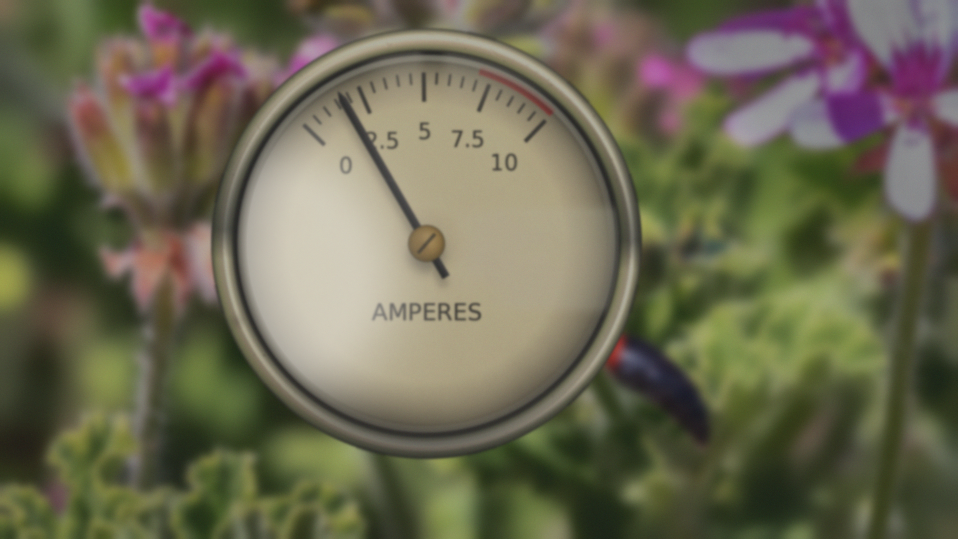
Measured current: **1.75** A
